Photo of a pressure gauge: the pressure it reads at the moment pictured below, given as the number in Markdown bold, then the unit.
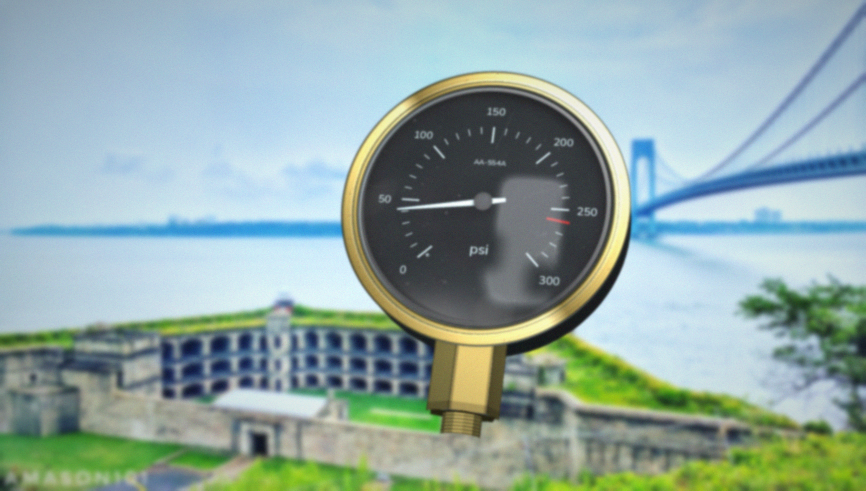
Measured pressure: **40** psi
